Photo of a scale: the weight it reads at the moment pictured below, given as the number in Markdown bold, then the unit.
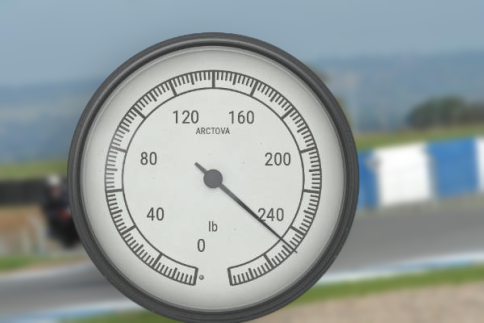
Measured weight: **248** lb
